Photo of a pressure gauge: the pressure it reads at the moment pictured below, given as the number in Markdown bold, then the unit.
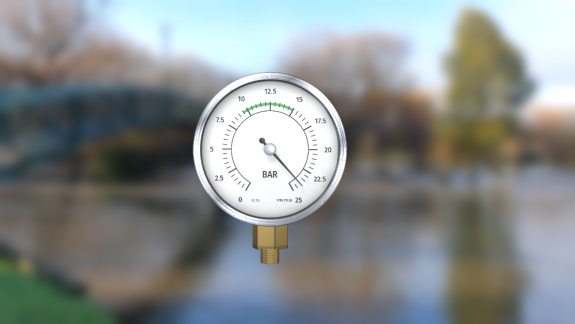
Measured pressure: **24** bar
